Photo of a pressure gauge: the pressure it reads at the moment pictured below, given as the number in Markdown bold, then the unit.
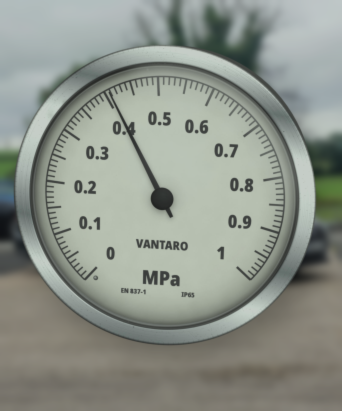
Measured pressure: **0.41** MPa
